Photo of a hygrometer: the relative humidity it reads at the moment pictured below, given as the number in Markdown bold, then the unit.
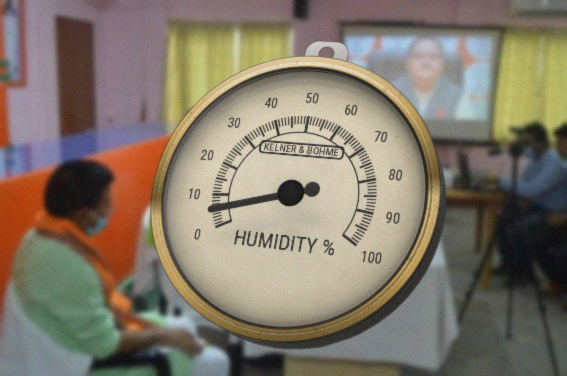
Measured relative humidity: **5** %
